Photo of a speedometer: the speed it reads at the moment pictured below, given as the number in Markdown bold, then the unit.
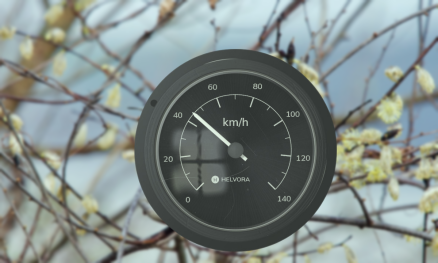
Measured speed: **45** km/h
